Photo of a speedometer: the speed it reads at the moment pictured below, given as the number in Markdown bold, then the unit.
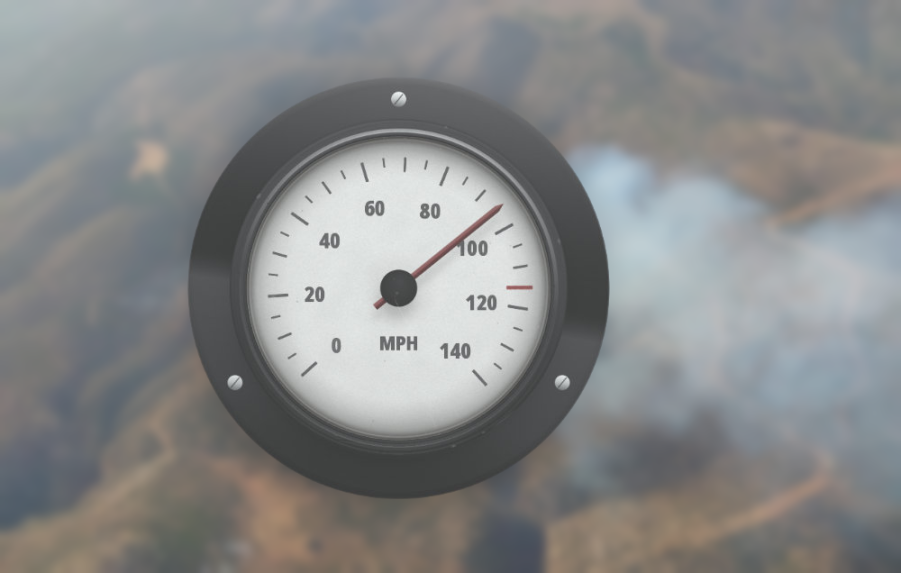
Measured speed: **95** mph
